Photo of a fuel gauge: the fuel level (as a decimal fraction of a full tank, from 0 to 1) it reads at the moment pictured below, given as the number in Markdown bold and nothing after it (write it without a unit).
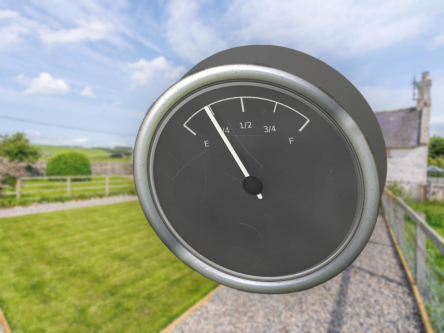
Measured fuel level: **0.25**
